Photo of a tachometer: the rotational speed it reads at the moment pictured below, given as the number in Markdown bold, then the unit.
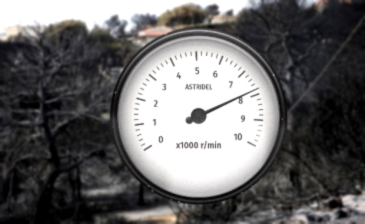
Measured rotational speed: **7800** rpm
